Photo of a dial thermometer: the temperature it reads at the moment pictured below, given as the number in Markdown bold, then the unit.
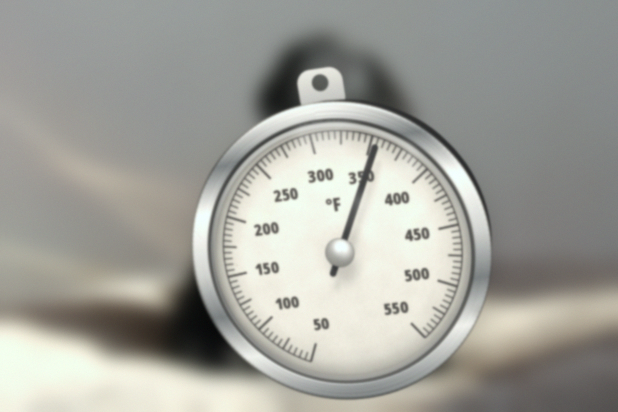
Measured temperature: **355** °F
